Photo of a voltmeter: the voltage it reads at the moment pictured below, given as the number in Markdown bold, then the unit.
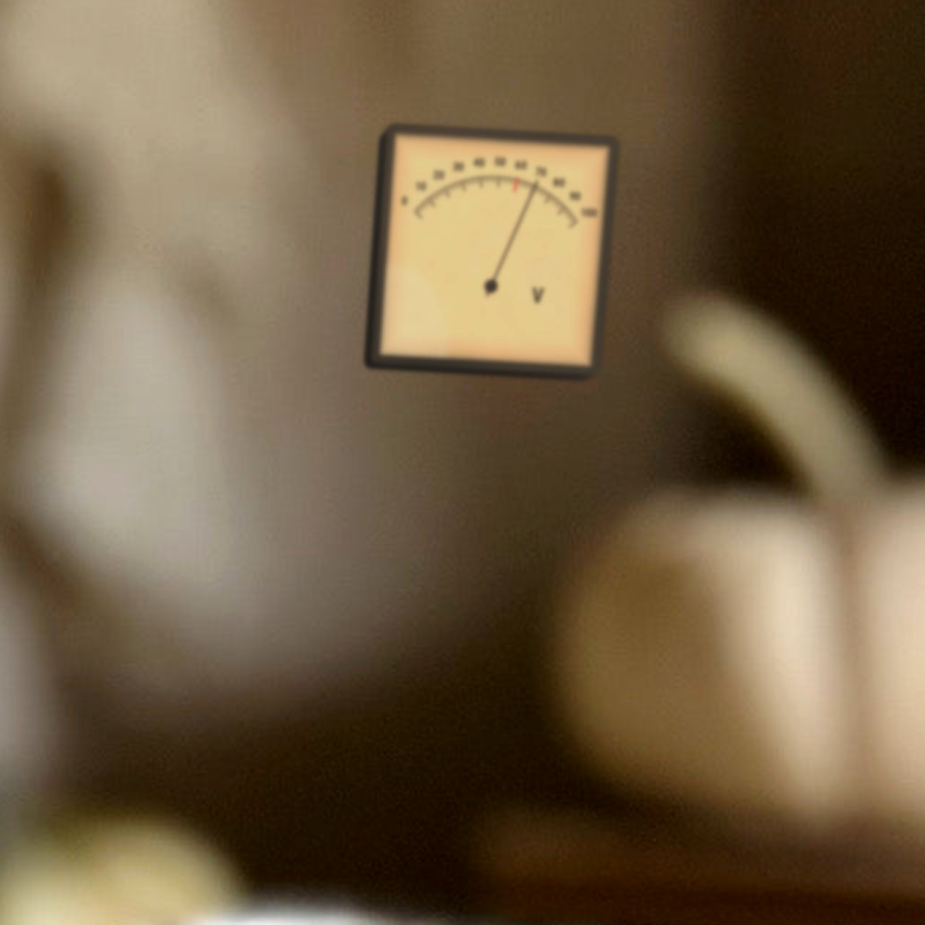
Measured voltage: **70** V
